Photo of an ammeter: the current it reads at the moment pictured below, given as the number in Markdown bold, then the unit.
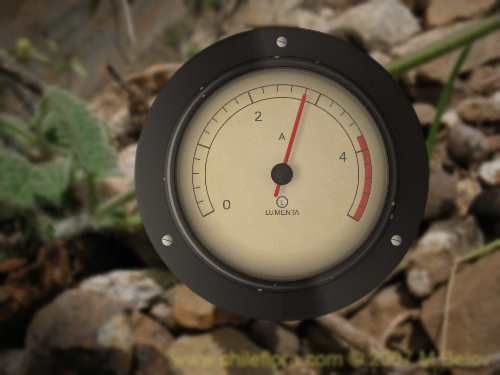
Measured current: **2.8** A
